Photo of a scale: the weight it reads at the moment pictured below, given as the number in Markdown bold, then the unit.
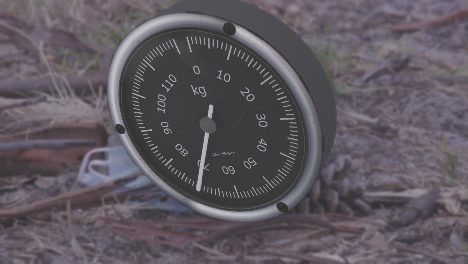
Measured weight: **70** kg
